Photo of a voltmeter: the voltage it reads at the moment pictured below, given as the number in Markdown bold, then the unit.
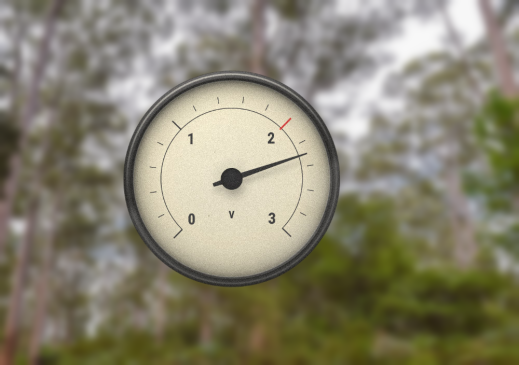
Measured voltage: **2.3** V
